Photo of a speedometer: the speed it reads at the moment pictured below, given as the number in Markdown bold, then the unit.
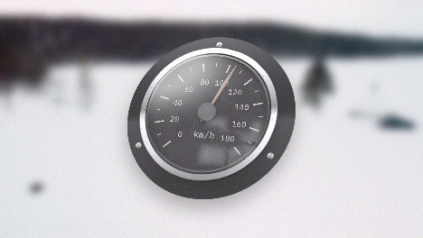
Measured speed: **105** km/h
